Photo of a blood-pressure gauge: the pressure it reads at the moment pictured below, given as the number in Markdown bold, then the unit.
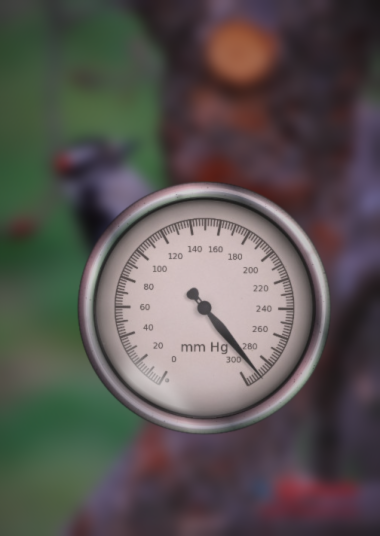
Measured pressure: **290** mmHg
